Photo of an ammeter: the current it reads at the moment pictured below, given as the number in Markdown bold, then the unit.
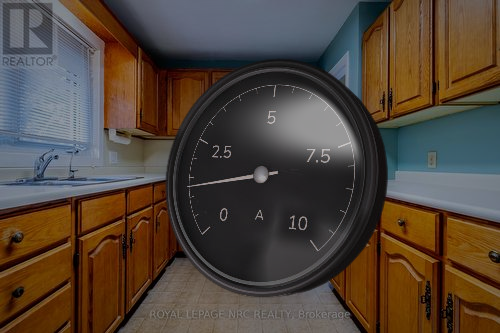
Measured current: **1.25** A
